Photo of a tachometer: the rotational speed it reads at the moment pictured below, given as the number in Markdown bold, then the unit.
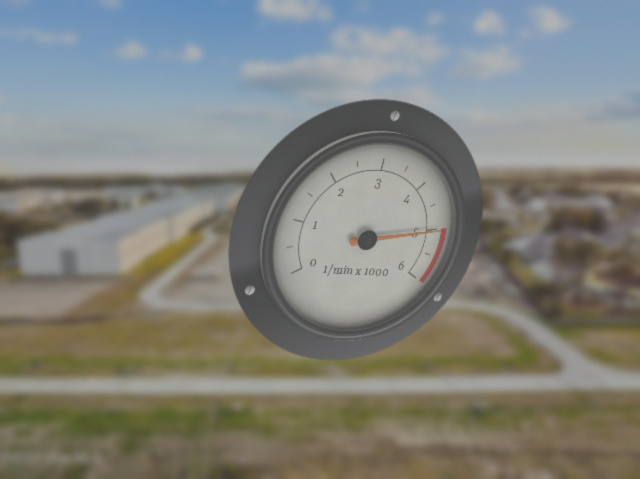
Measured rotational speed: **5000** rpm
